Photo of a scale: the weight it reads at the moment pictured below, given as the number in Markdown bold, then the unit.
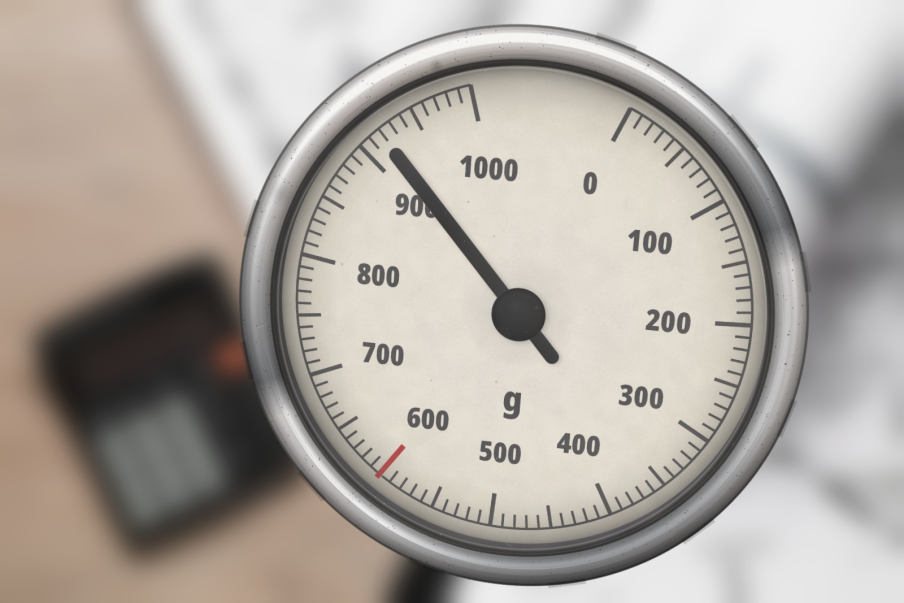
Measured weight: **920** g
